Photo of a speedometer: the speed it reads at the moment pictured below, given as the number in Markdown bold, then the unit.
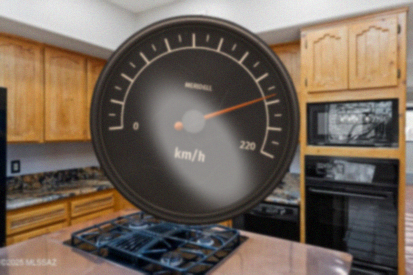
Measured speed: **175** km/h
